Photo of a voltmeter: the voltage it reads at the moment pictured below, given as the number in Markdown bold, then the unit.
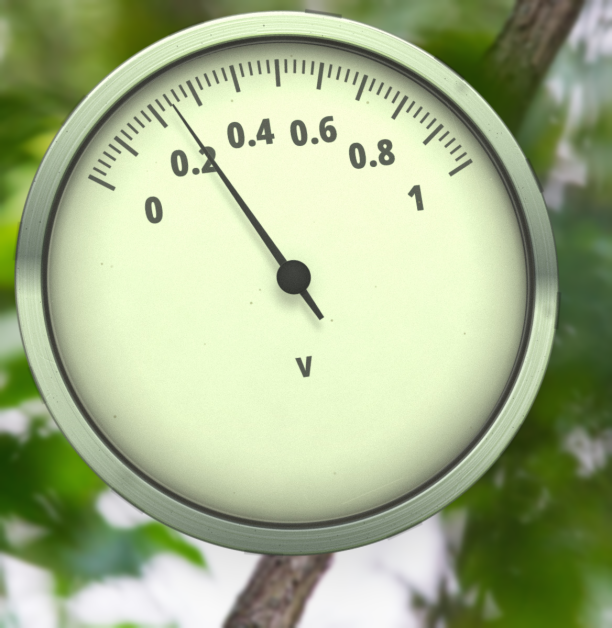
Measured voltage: **0.24** V
